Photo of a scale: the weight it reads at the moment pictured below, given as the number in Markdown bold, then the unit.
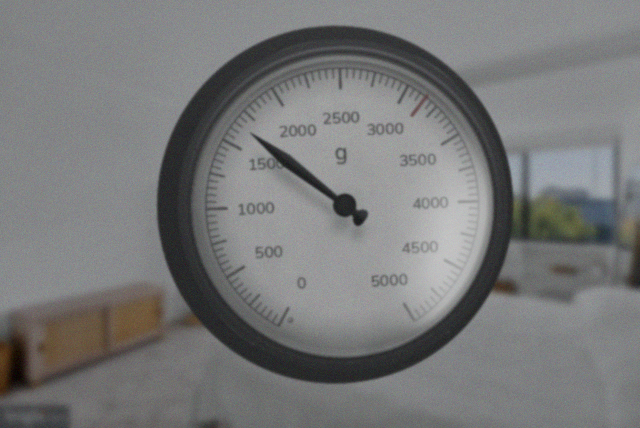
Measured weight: **1650** g
